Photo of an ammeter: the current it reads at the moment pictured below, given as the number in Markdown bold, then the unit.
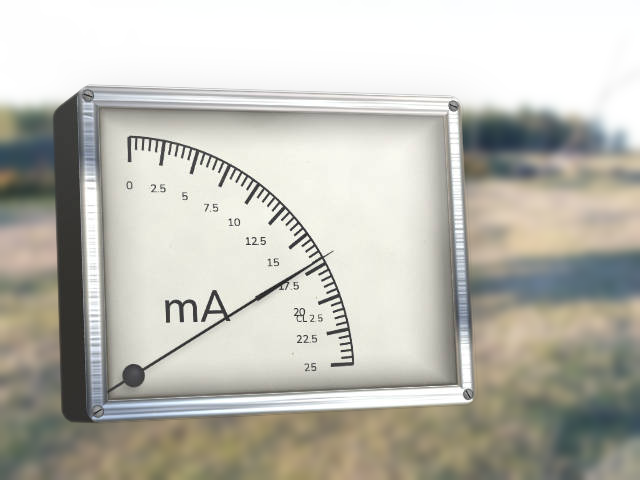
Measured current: **17** mA
